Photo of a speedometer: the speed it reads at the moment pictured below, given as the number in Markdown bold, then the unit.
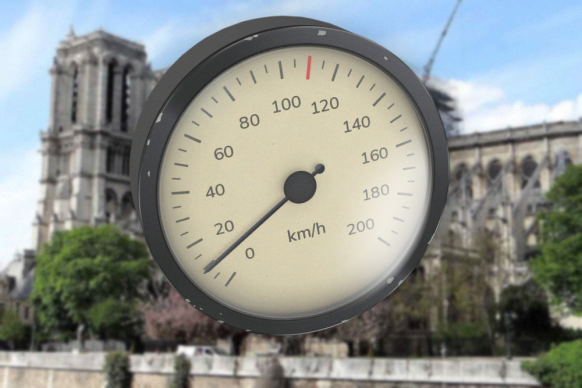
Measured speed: **10** km/h
